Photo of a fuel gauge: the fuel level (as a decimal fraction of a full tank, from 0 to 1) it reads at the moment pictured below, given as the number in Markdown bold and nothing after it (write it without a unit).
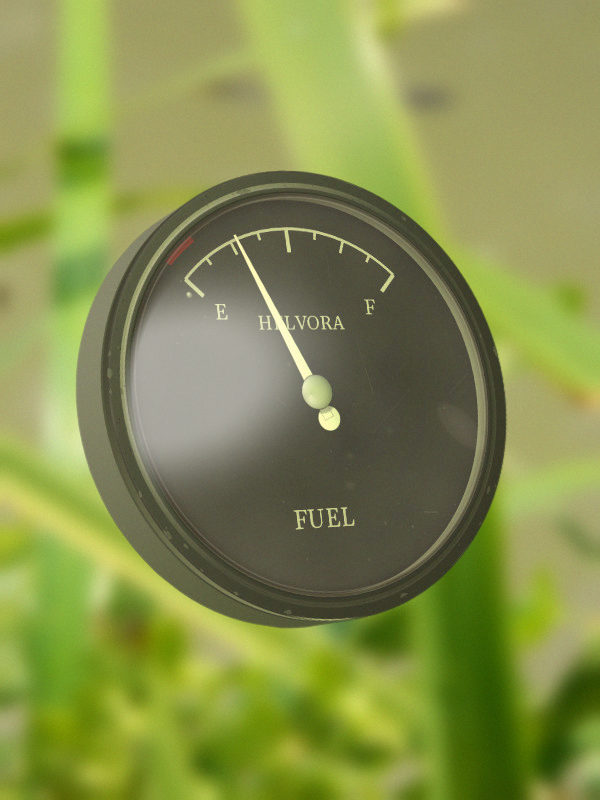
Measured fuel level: **0.25**
